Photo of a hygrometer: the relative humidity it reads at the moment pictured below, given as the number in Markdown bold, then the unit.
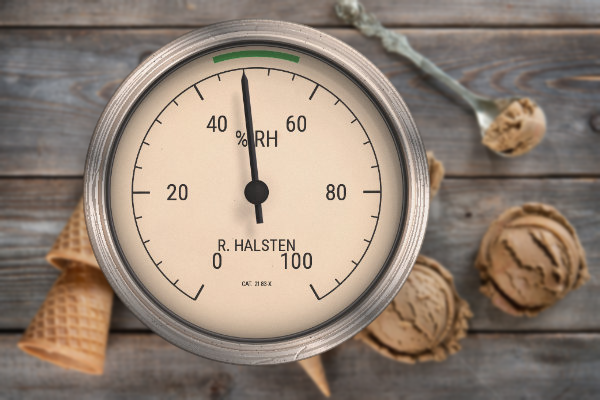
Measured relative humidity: **48** %
